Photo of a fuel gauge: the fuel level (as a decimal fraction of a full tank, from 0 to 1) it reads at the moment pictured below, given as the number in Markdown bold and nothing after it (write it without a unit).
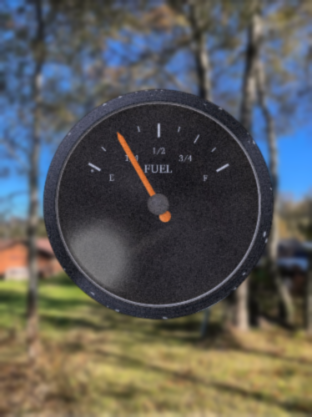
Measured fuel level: **0.25**
